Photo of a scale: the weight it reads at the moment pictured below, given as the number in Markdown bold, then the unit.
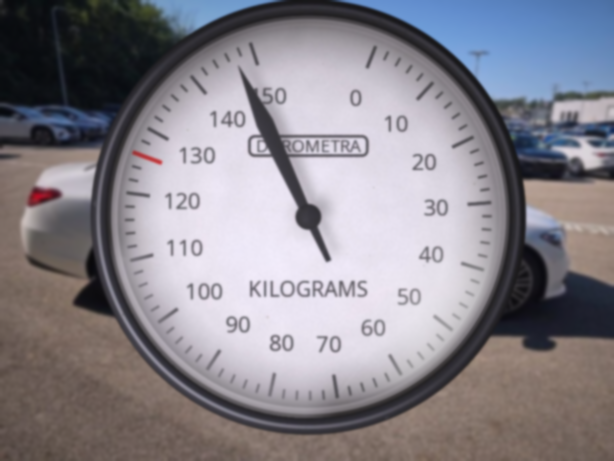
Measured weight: **147** kg
